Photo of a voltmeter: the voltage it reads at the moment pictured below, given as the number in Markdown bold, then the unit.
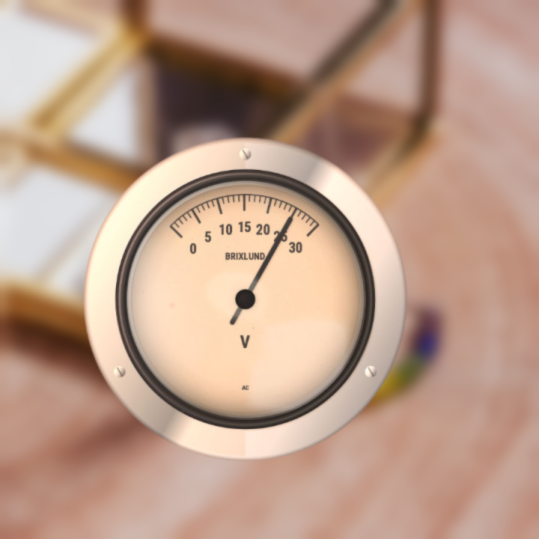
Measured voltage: **25** V
